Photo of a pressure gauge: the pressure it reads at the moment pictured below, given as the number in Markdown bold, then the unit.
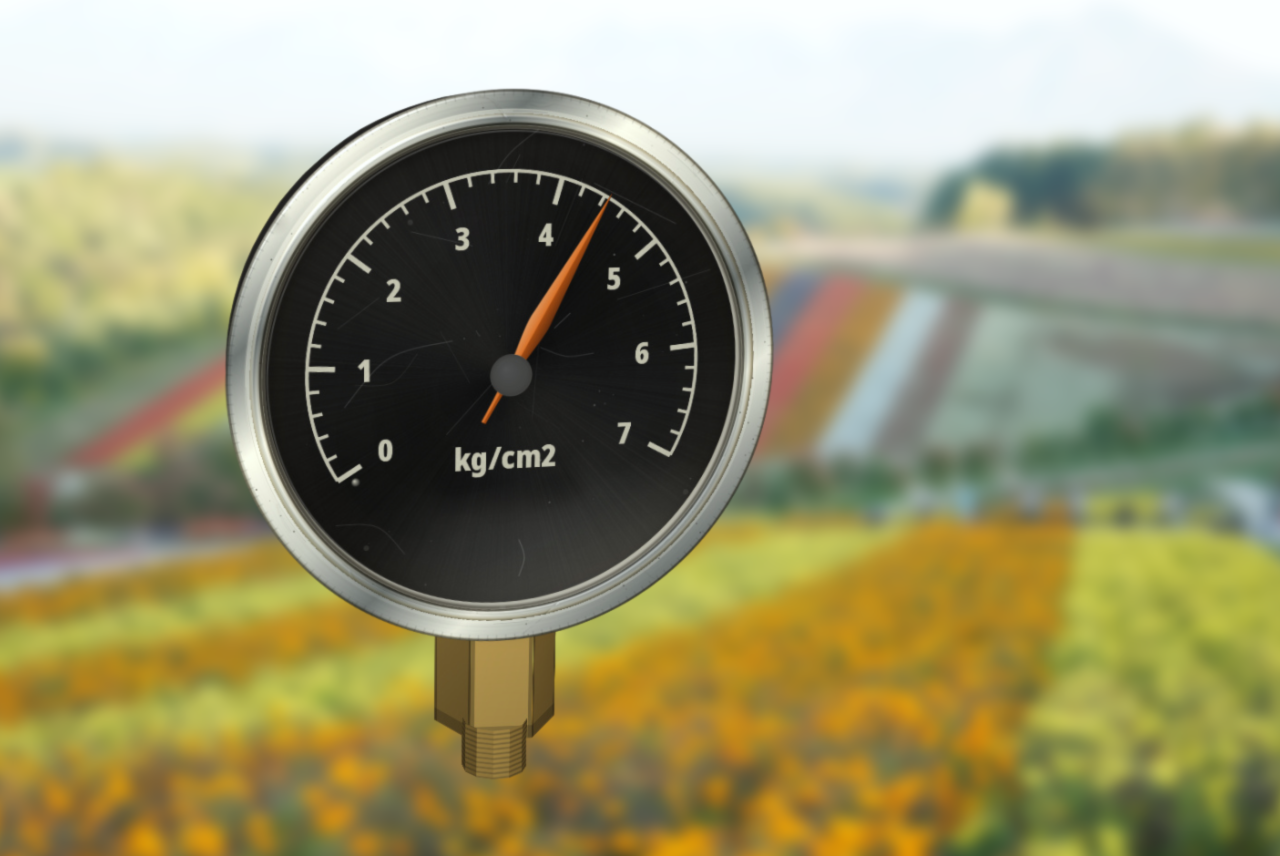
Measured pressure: **4.4** kg/cm²
